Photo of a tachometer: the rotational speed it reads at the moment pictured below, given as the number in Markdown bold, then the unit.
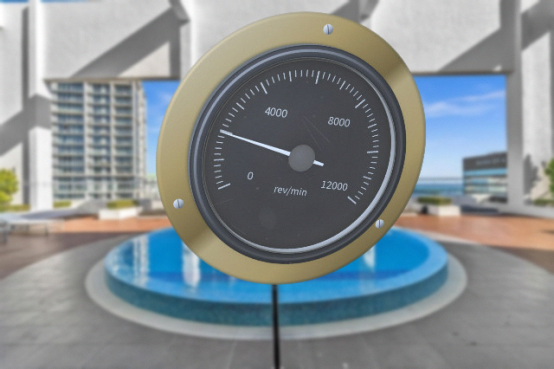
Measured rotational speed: **2000** rpm
